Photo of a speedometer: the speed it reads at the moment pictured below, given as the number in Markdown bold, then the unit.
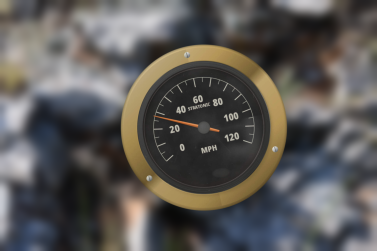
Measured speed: **27.5** mph
